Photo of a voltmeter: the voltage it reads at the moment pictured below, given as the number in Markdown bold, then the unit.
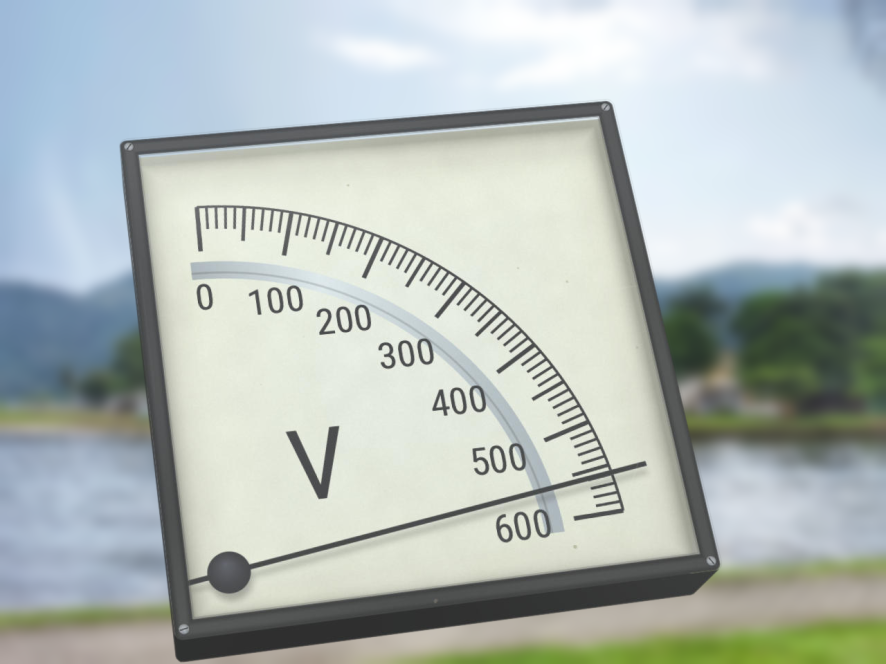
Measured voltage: **560** V
